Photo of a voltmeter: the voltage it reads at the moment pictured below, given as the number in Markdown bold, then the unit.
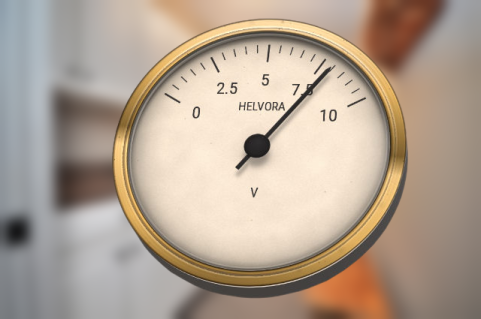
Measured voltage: **8** V
